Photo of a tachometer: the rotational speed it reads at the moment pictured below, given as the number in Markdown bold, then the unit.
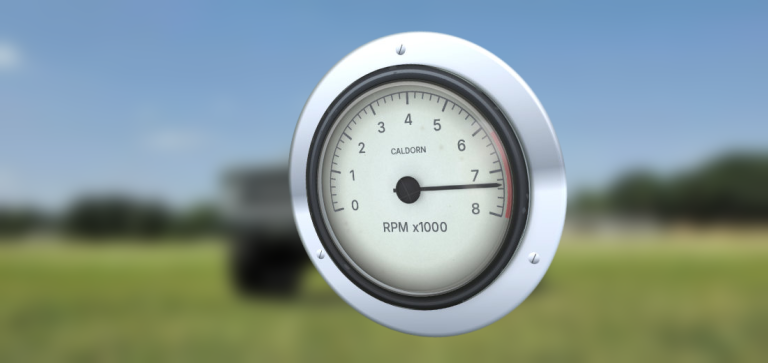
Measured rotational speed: **7300** rpm
